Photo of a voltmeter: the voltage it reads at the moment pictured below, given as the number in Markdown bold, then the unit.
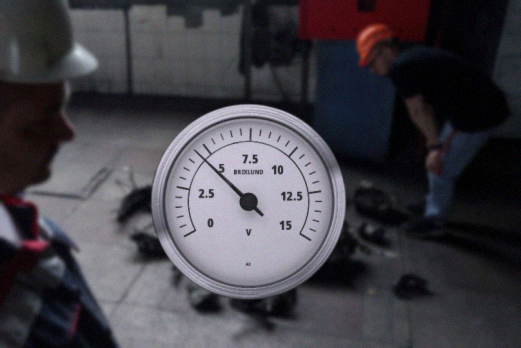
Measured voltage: **4.5** V
